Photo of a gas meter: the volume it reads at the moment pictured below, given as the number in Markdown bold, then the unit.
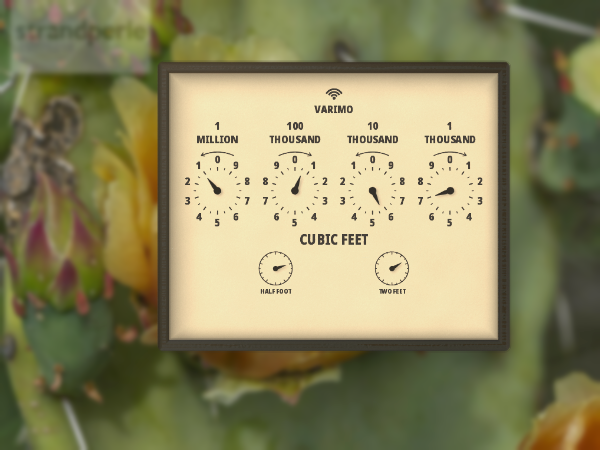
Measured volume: **105700** ft³
